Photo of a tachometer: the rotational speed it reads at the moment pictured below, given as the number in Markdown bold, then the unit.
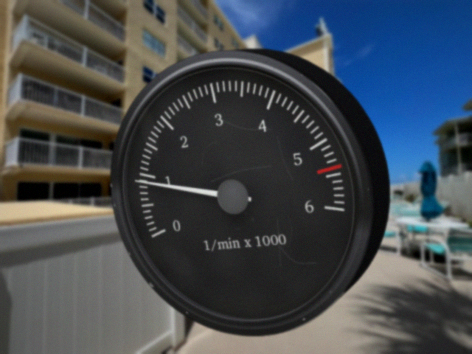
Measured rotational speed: **900** rpm
